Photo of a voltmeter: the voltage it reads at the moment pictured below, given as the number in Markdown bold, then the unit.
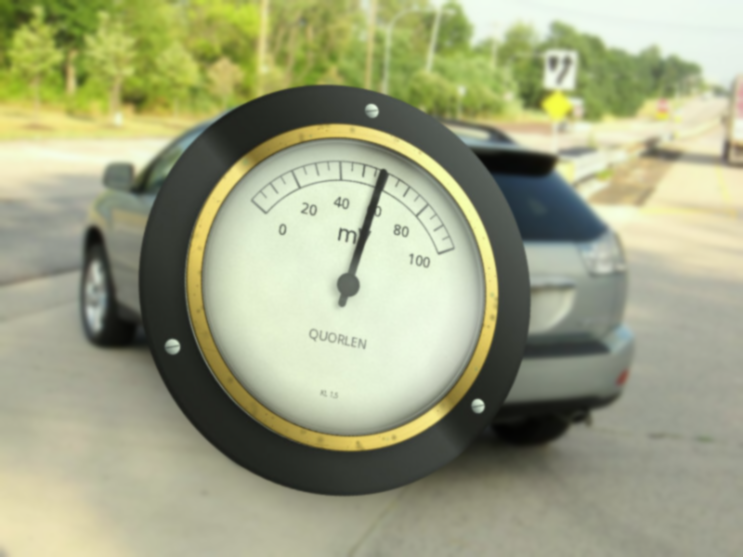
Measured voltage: **57.5** mV
